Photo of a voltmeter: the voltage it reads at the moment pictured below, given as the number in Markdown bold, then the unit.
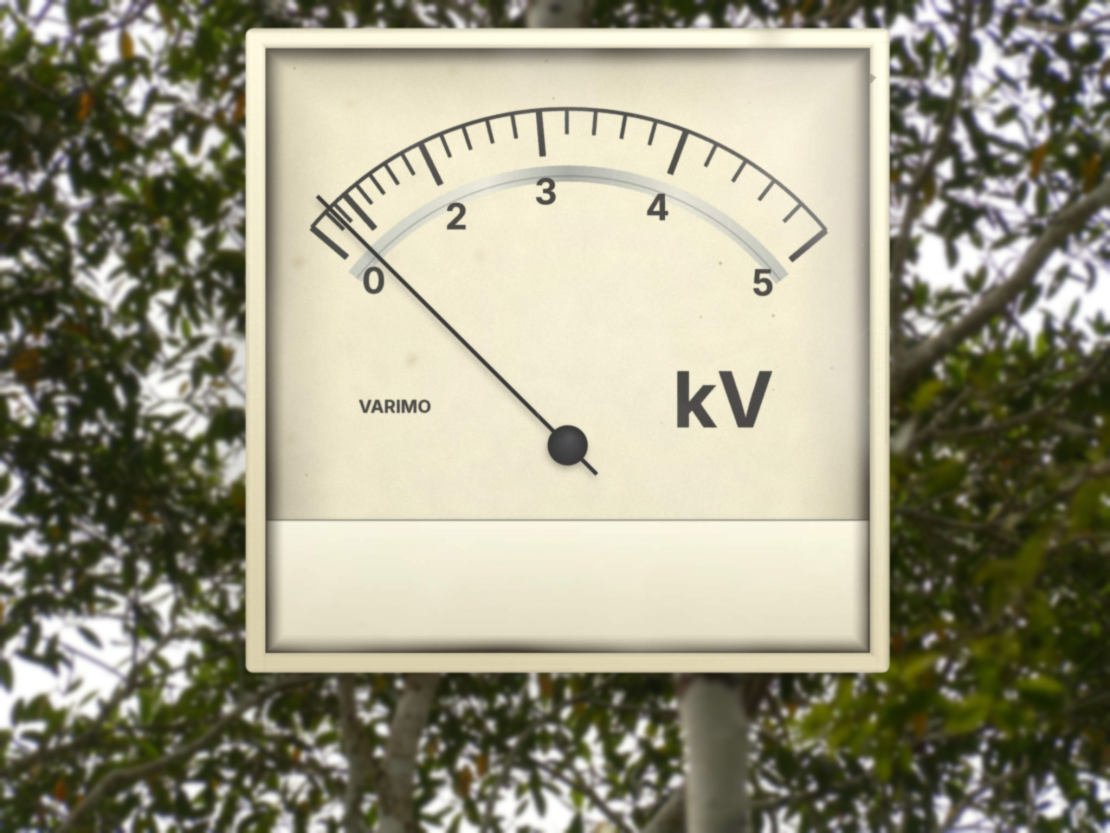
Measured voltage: **0.7** kV
